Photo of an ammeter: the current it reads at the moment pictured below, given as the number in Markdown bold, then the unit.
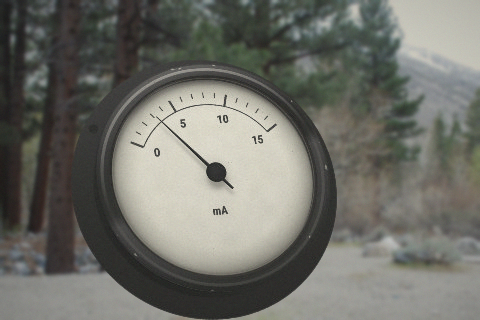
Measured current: **3** mA
